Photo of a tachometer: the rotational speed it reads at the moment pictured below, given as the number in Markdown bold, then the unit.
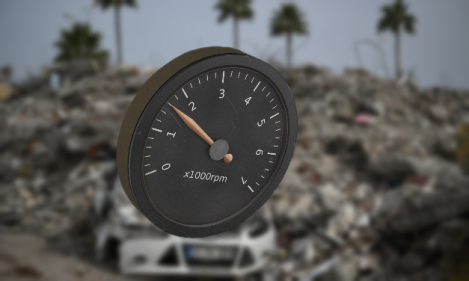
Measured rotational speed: **1600** rpm
